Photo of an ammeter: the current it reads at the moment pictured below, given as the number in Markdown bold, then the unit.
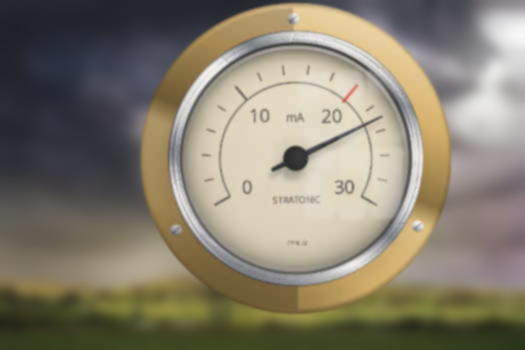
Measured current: **23** mA
